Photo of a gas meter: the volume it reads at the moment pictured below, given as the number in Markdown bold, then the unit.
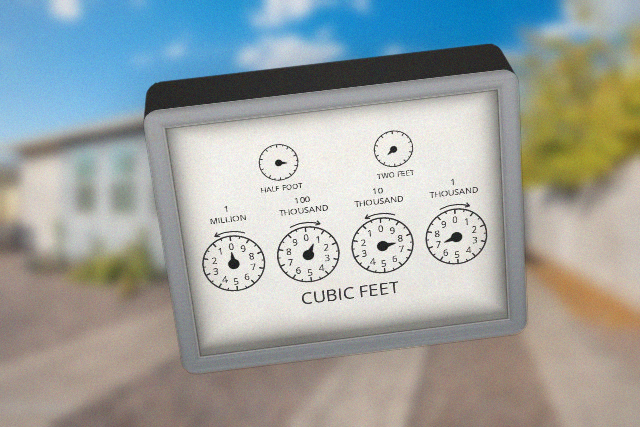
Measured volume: **7700** ft³
